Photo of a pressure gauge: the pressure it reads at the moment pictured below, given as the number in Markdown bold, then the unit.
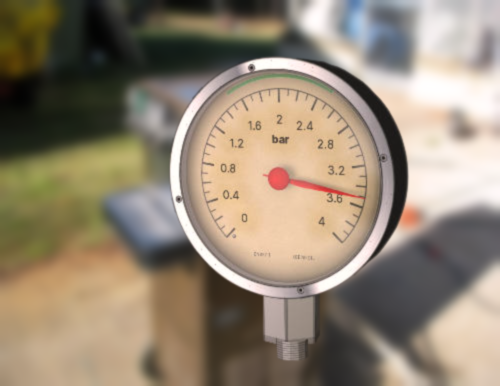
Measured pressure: **3.5** bar
